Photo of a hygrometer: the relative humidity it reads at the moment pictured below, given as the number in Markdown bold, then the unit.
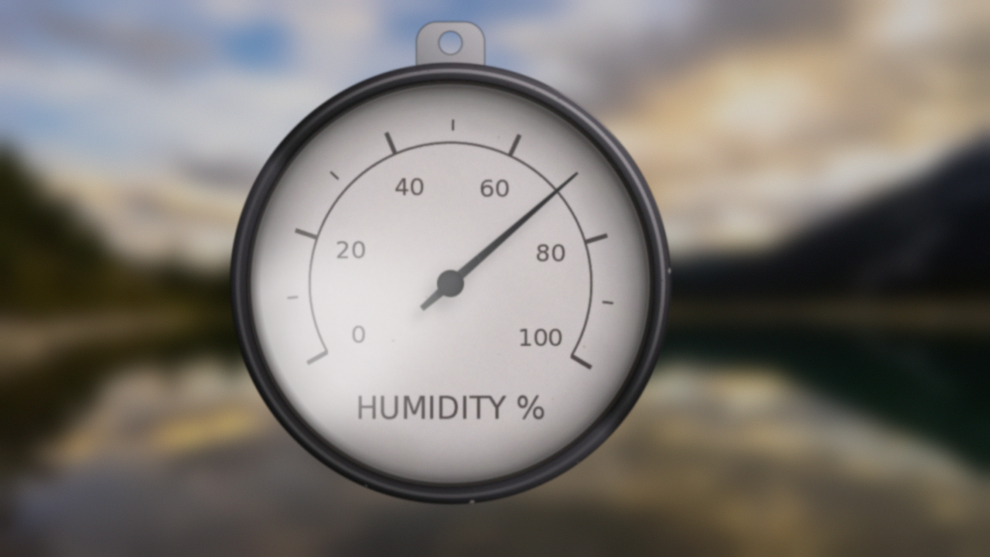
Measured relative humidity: **70** %
